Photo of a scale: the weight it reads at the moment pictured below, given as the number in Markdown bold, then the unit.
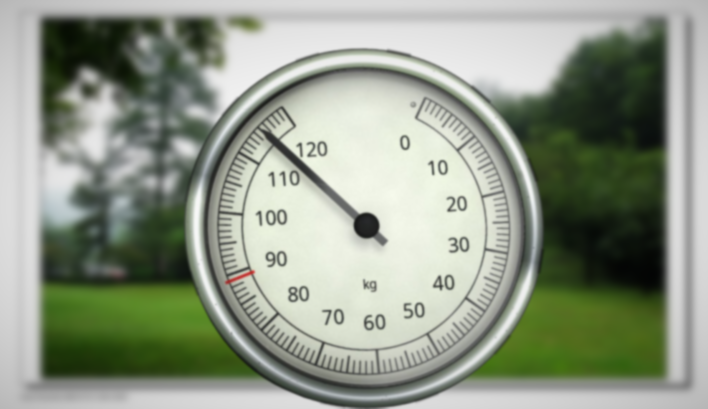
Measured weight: **115** kg
